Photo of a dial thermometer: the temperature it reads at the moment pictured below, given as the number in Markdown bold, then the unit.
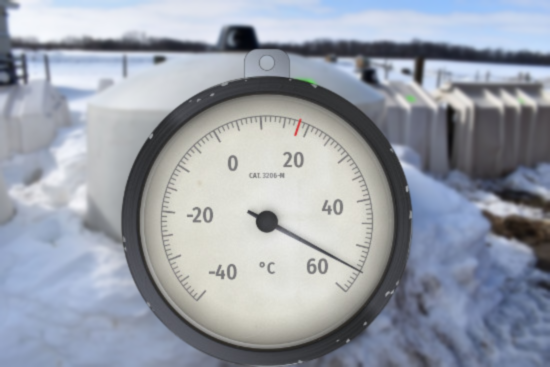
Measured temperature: **55** °C
